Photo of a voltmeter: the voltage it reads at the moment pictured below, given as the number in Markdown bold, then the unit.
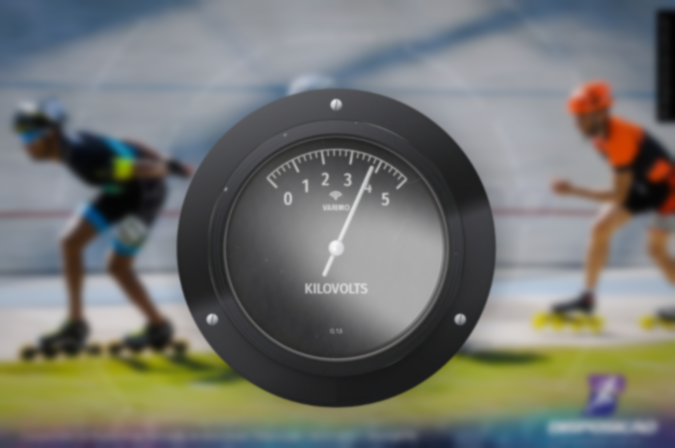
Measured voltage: **3.8** kV
